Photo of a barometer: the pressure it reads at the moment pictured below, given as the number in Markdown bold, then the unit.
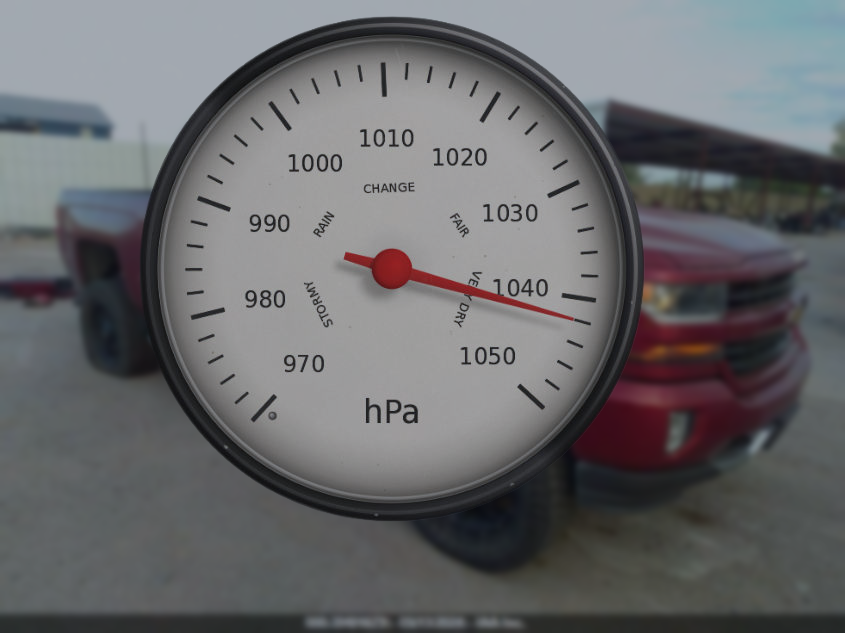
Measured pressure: **1042** hPa
